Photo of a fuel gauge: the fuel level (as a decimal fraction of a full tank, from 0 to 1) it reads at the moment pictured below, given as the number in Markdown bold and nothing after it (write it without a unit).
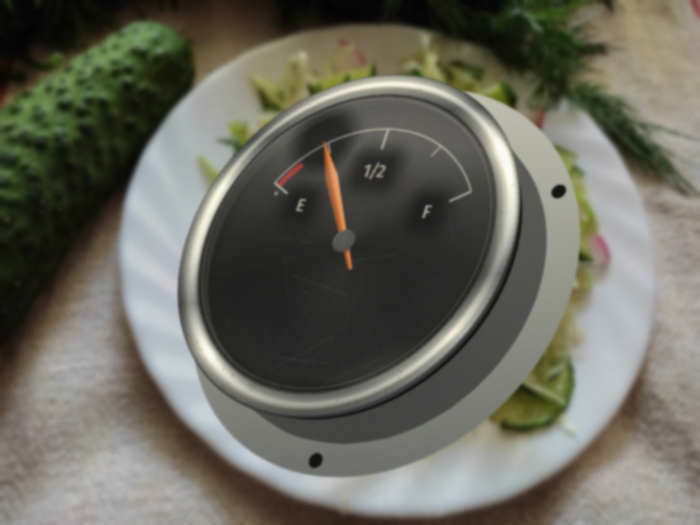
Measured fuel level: **0.25**
